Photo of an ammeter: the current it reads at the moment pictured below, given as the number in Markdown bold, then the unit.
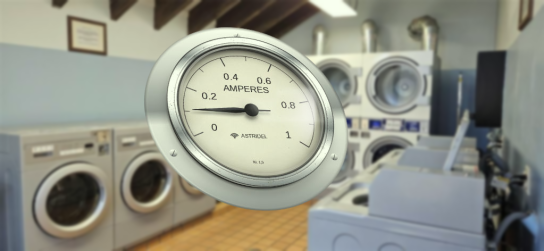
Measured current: **0.1** A
